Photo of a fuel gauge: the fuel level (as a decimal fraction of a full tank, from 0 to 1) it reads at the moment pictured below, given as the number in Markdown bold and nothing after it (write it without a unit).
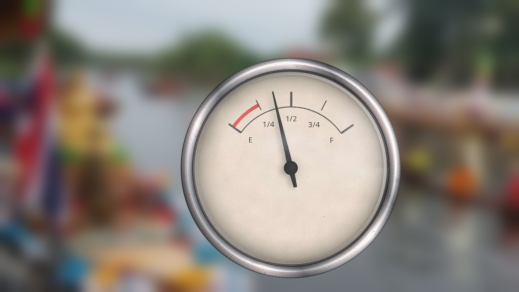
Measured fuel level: **0.375**
